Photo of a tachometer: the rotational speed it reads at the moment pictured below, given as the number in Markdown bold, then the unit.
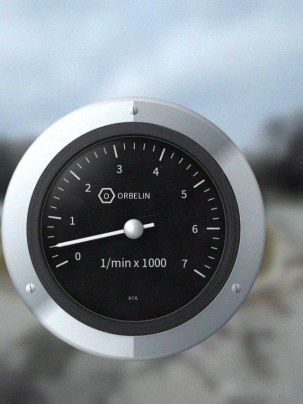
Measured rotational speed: **400** rpm
